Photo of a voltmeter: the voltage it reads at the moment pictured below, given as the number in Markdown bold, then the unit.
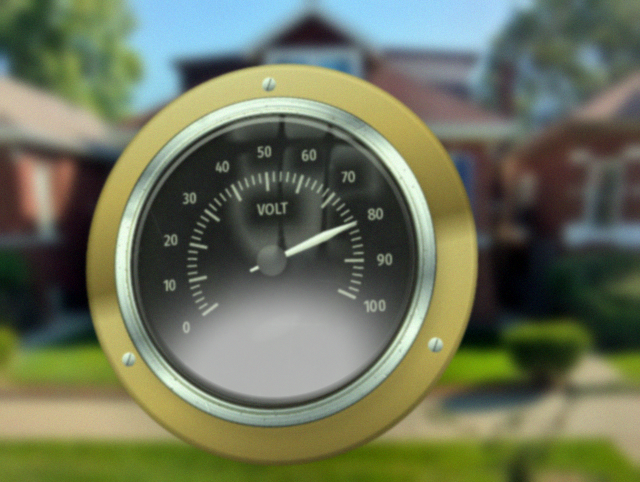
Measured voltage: **80** V
